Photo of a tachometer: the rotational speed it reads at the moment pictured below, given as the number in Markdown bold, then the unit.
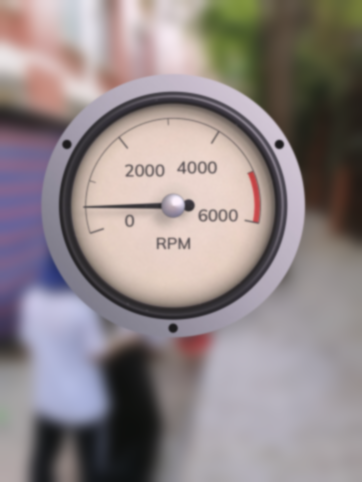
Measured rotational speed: **500** rpm
